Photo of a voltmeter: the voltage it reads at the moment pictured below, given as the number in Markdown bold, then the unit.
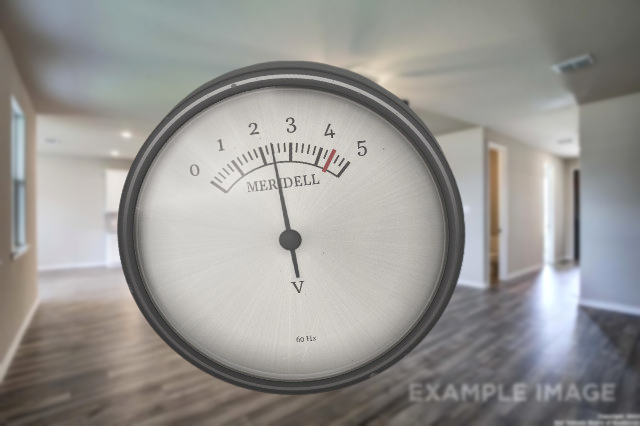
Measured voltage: **2.4** V
